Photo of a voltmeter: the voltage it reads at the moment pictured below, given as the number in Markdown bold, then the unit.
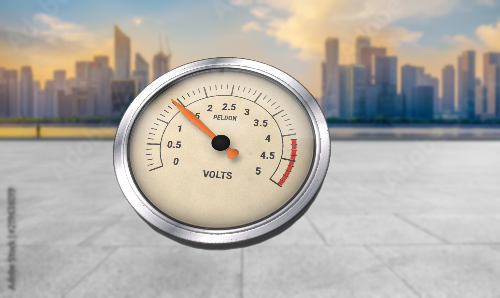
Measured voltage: **1.4** V
